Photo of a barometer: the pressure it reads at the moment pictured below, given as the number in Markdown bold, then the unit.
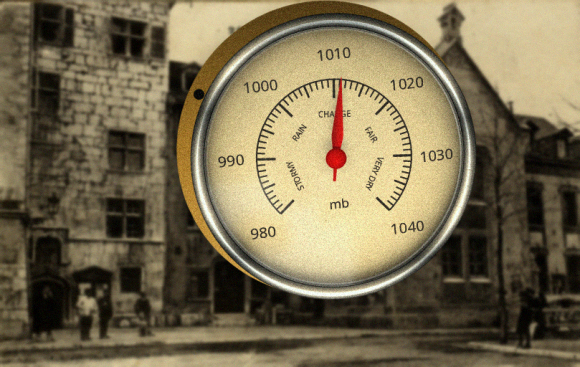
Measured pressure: **1011** mbar
